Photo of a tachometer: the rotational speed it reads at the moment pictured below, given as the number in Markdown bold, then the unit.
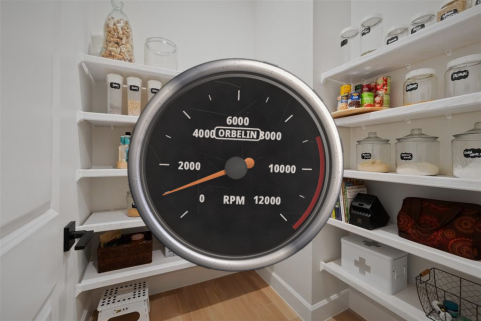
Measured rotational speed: **1000** rpm
